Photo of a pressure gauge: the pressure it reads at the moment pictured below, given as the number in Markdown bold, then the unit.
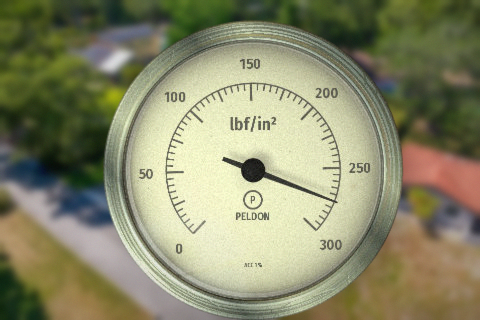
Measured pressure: **275** psi
